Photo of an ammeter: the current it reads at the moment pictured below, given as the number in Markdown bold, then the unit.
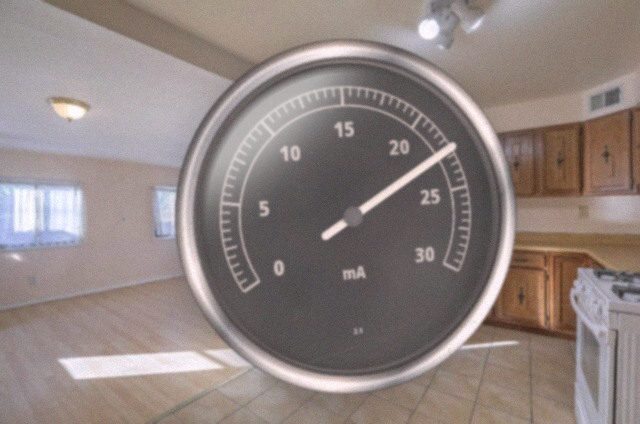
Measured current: **22.5** mA
